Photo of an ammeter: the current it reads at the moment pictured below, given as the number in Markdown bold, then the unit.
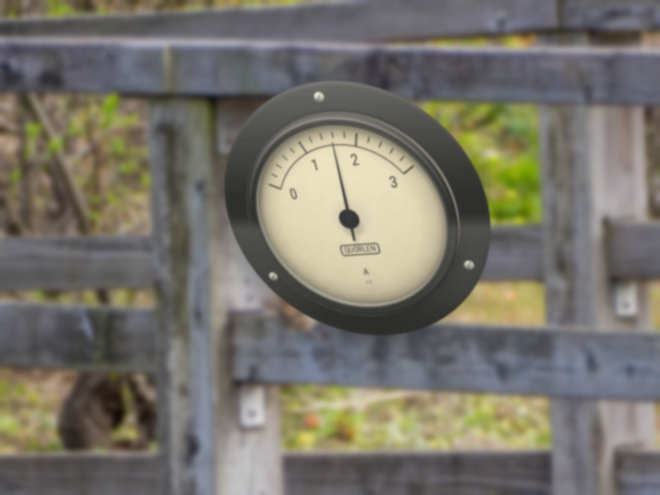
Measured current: **1.6** A
